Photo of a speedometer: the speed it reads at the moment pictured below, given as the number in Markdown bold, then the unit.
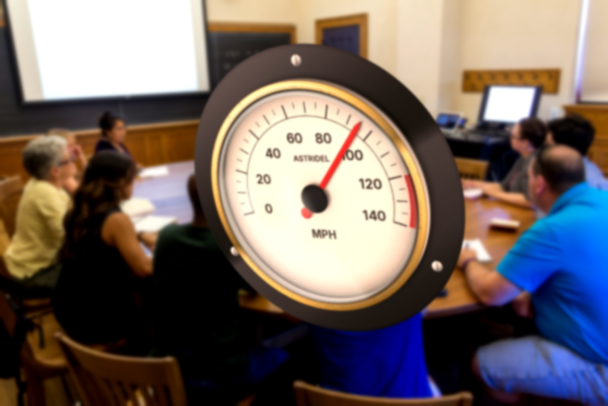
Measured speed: **95** mph
